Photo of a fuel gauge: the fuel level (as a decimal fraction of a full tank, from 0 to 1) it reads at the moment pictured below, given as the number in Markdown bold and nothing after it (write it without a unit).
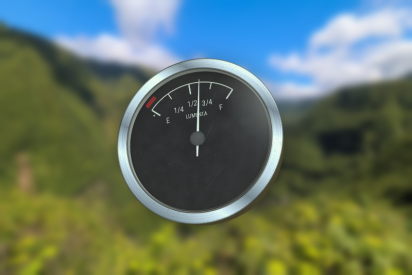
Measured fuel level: **0.625**
